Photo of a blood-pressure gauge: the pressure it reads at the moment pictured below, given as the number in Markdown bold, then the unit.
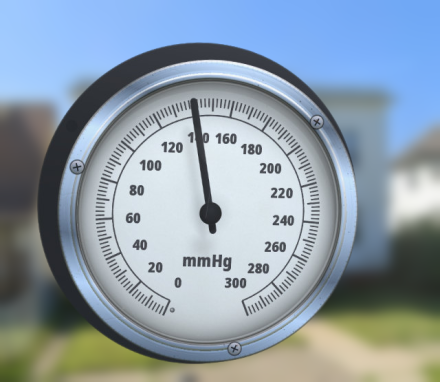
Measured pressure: **140** mmHg
